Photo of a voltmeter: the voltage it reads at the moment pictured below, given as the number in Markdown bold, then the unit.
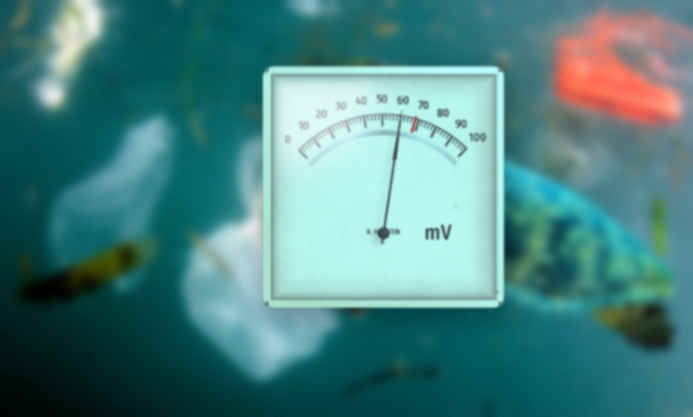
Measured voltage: **60** mV
